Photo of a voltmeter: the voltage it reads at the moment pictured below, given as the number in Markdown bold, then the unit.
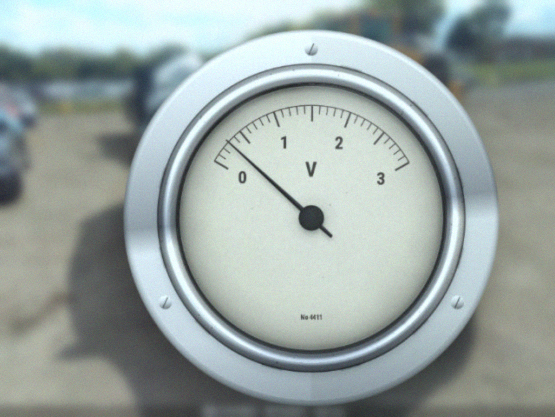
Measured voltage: **0.3** V
